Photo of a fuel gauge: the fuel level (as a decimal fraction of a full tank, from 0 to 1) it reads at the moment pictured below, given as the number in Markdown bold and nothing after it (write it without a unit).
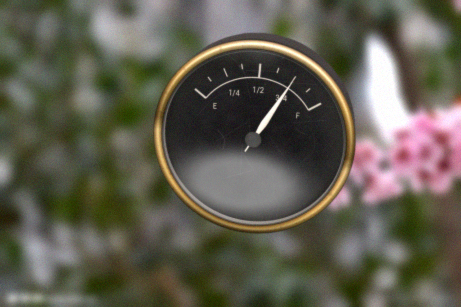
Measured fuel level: **0.75**
